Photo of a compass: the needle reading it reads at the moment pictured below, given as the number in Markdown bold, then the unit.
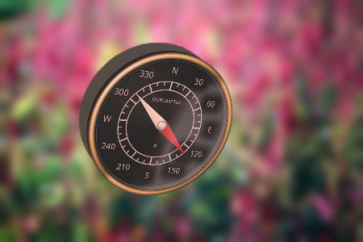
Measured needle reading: **130** °
